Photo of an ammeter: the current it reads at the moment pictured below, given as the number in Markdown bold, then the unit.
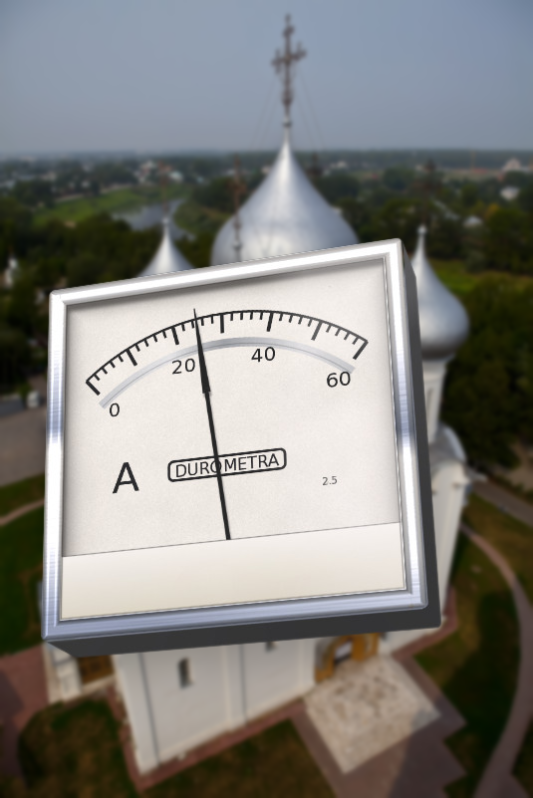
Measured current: **25** A
